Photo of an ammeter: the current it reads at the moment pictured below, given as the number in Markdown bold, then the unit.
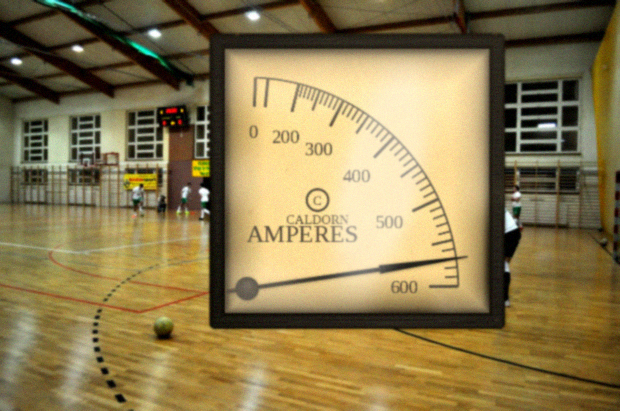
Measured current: **570** A
